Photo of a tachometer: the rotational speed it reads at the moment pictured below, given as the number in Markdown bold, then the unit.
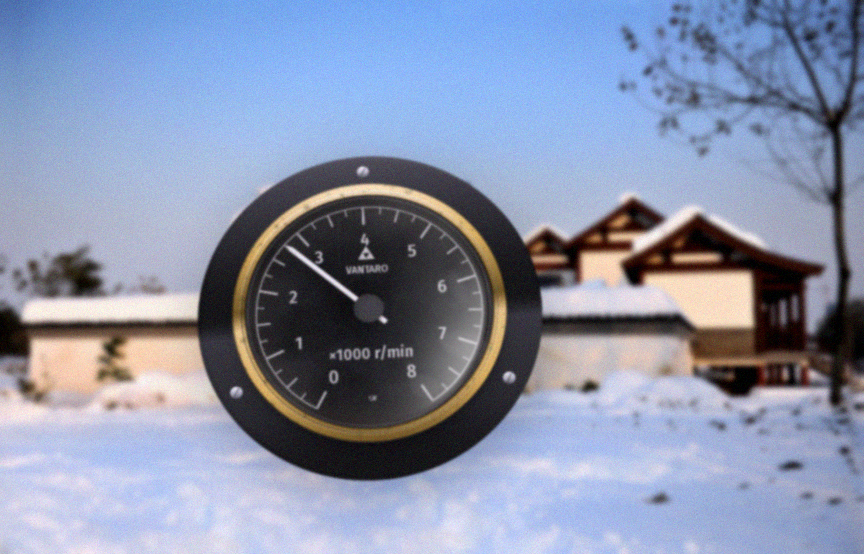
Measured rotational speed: **2750** rpm
